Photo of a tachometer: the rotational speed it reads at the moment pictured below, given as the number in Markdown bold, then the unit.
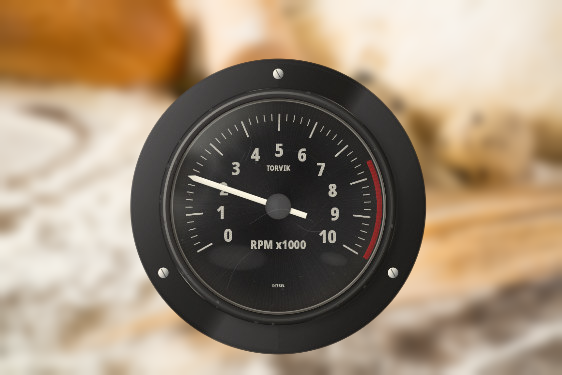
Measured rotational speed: **2000** rpm
